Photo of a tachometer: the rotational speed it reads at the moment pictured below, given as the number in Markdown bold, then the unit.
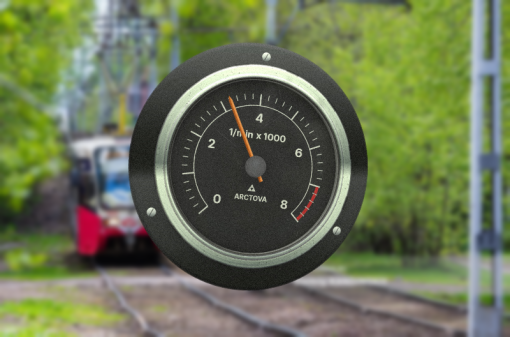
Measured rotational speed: **3200** rpm
